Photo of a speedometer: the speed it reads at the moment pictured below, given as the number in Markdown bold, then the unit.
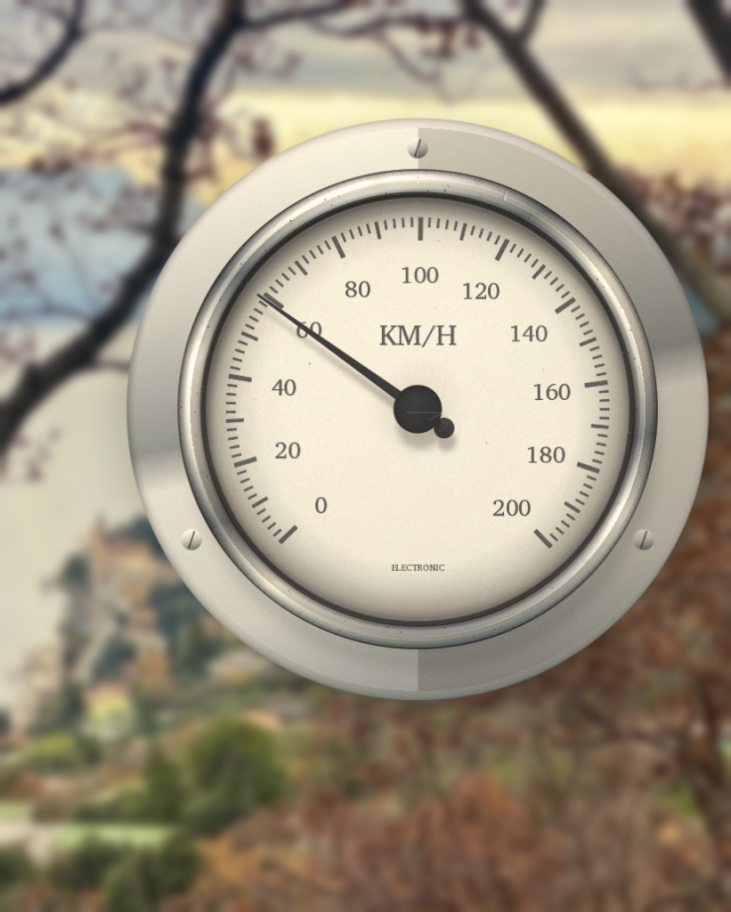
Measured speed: **59** km/h
